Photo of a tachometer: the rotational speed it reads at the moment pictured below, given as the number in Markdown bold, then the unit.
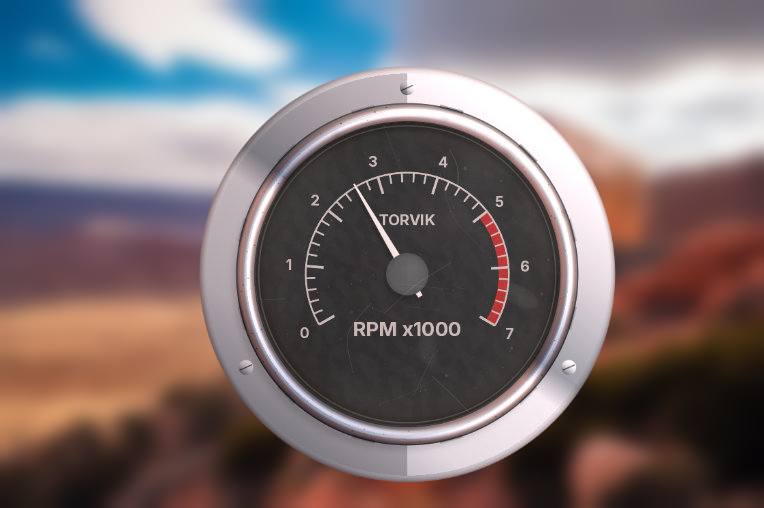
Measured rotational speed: **2600** rpm
